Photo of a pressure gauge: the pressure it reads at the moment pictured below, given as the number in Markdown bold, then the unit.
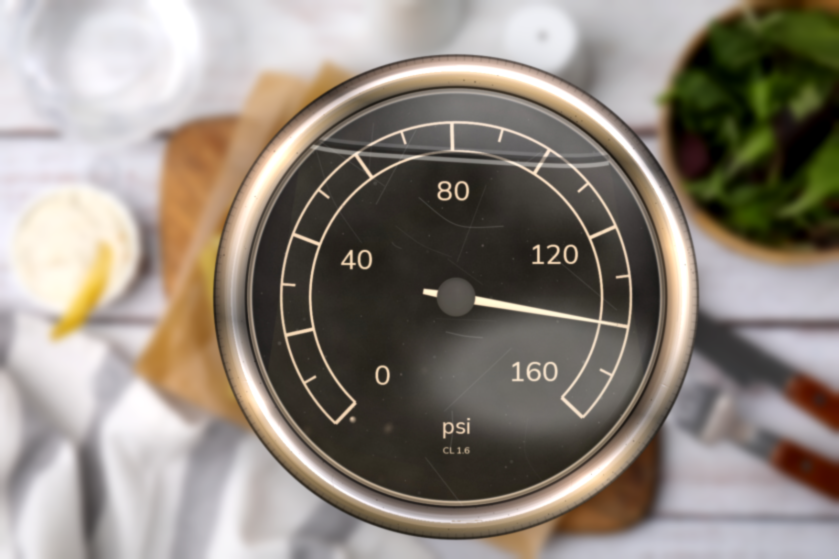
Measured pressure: **140** psi
